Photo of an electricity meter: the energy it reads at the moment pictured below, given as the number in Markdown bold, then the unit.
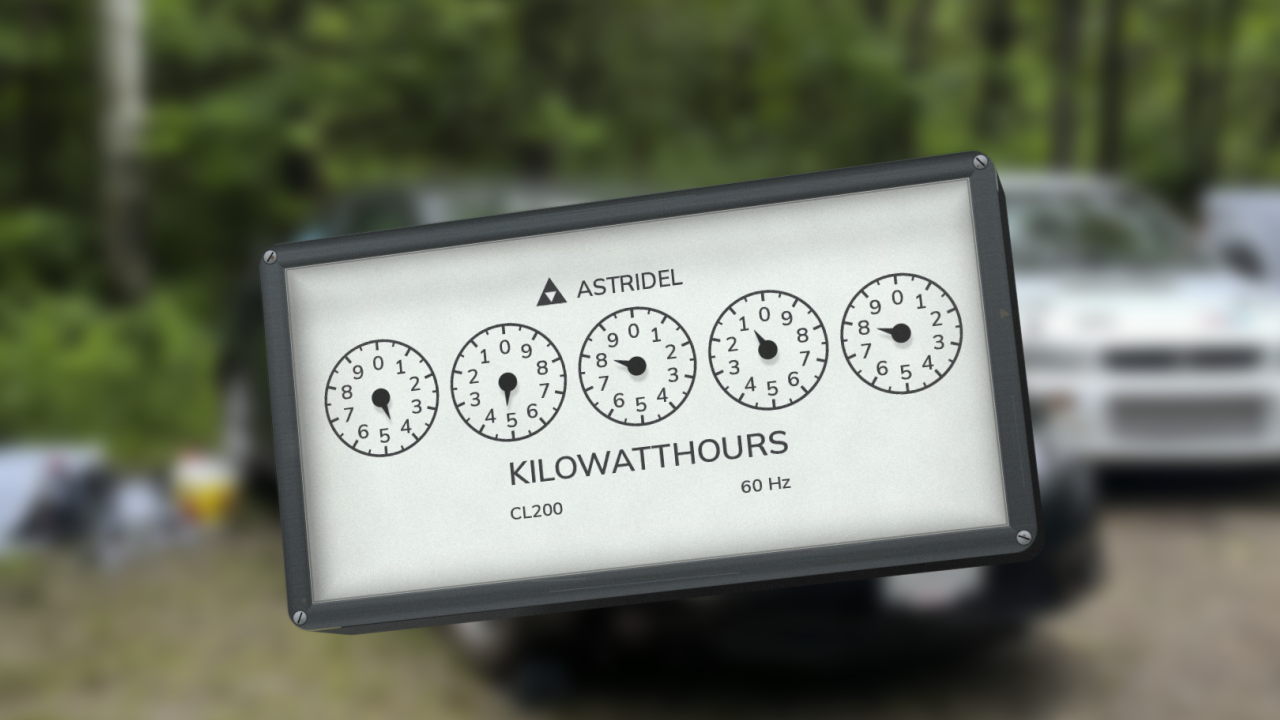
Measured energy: **44808** kWh
